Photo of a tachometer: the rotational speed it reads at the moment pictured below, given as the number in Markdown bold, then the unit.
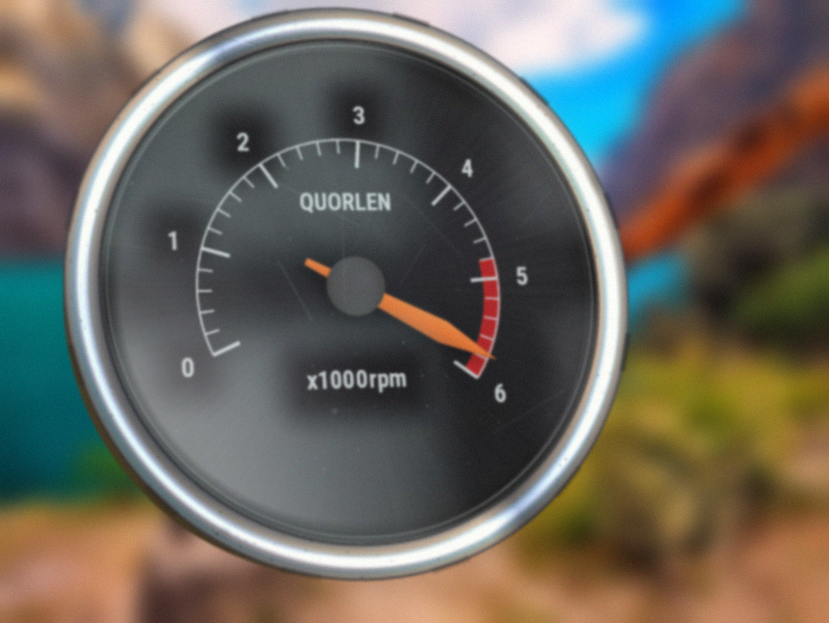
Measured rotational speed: **5800** rpm
